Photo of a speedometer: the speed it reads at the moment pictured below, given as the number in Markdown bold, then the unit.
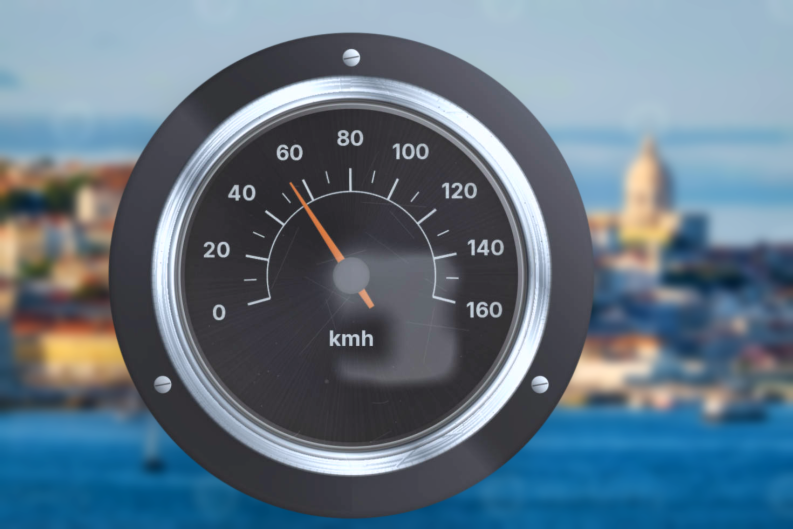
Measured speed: **55** km/h
